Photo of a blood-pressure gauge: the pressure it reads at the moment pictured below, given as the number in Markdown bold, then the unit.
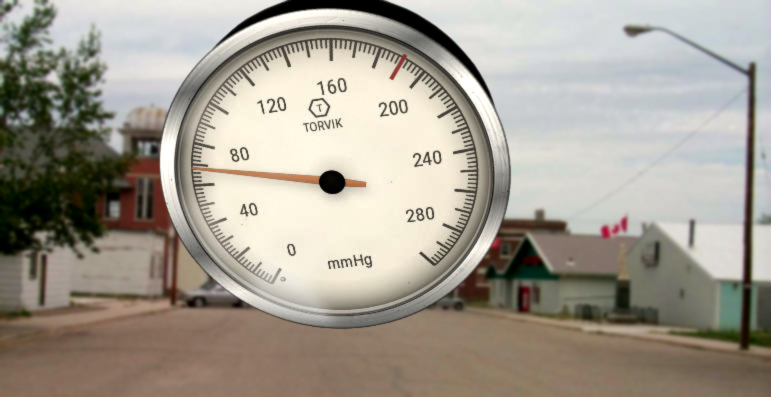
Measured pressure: **70** mmHg
